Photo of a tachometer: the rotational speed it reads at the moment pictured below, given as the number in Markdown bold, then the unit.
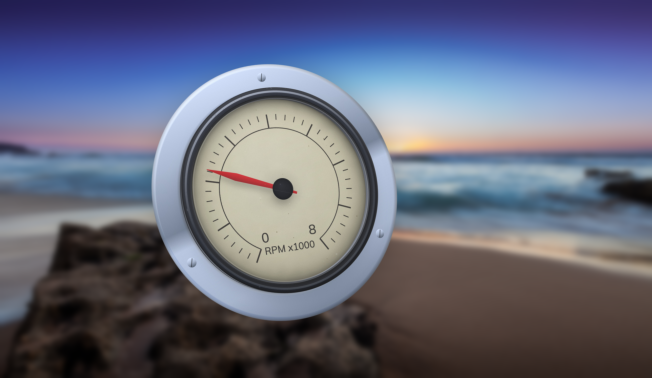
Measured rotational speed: **2200** rpm
